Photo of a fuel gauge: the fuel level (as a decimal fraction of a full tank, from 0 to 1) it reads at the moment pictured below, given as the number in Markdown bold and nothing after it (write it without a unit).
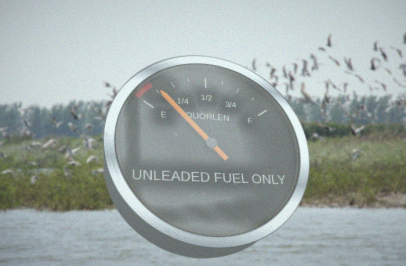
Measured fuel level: **0.125**
